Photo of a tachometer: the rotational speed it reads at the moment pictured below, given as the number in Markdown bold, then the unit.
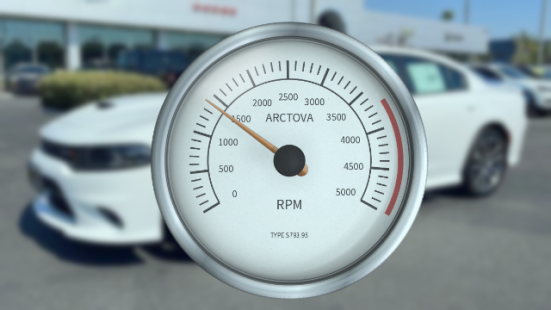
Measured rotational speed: **1400** rpm
